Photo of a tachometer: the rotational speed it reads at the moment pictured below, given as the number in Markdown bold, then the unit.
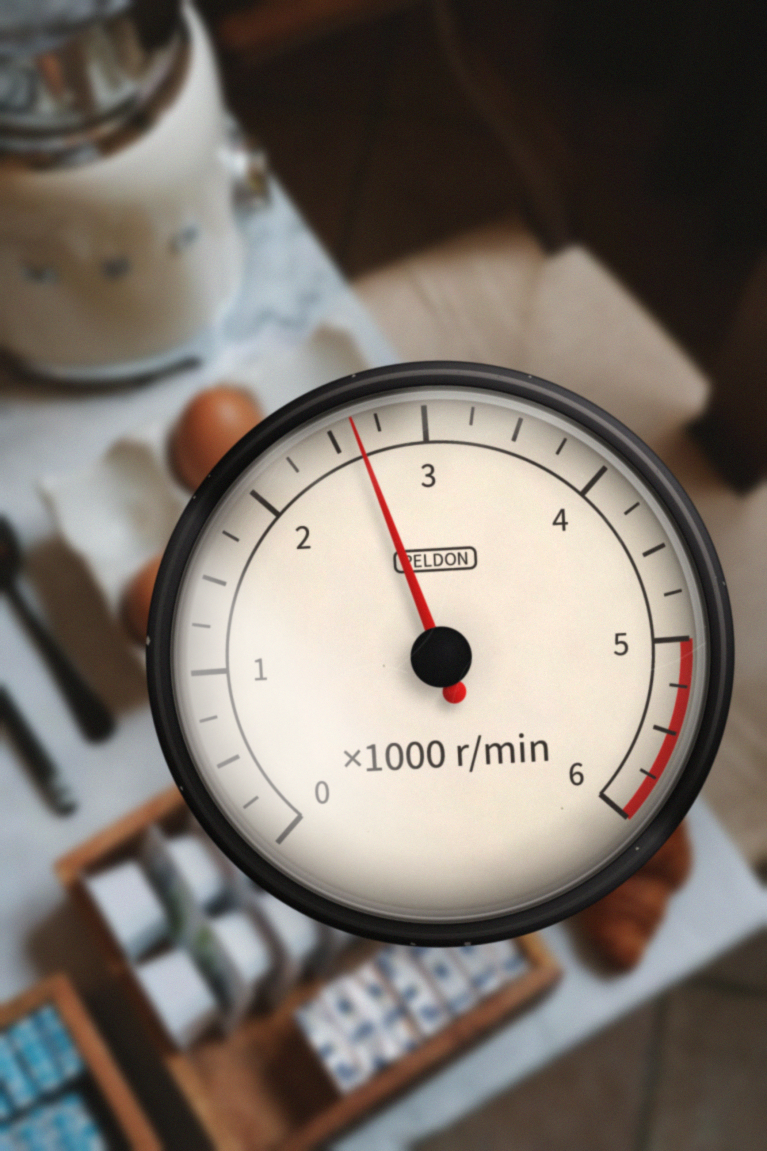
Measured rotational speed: **2625** rpm
